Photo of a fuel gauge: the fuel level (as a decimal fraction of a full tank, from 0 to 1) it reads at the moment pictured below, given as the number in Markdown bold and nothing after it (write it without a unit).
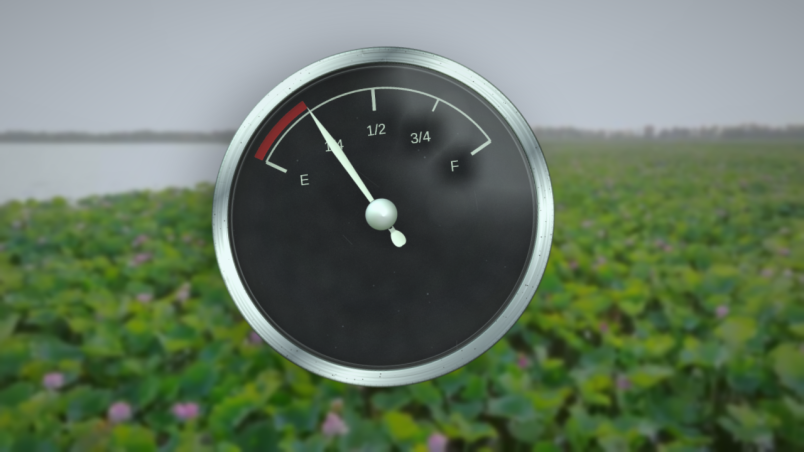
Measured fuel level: **0.25**
